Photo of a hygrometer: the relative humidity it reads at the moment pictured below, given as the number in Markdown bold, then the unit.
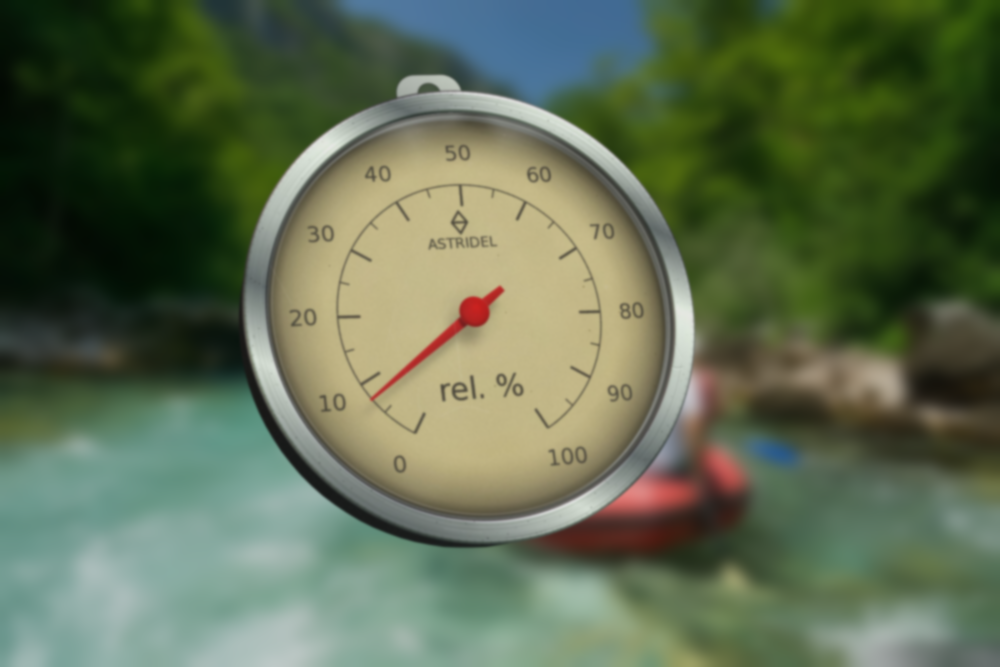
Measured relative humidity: **7.5** %
